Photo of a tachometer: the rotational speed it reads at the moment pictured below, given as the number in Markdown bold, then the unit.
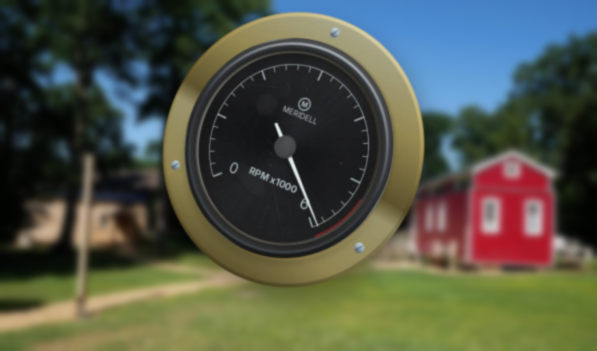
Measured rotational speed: **5900** rpm
